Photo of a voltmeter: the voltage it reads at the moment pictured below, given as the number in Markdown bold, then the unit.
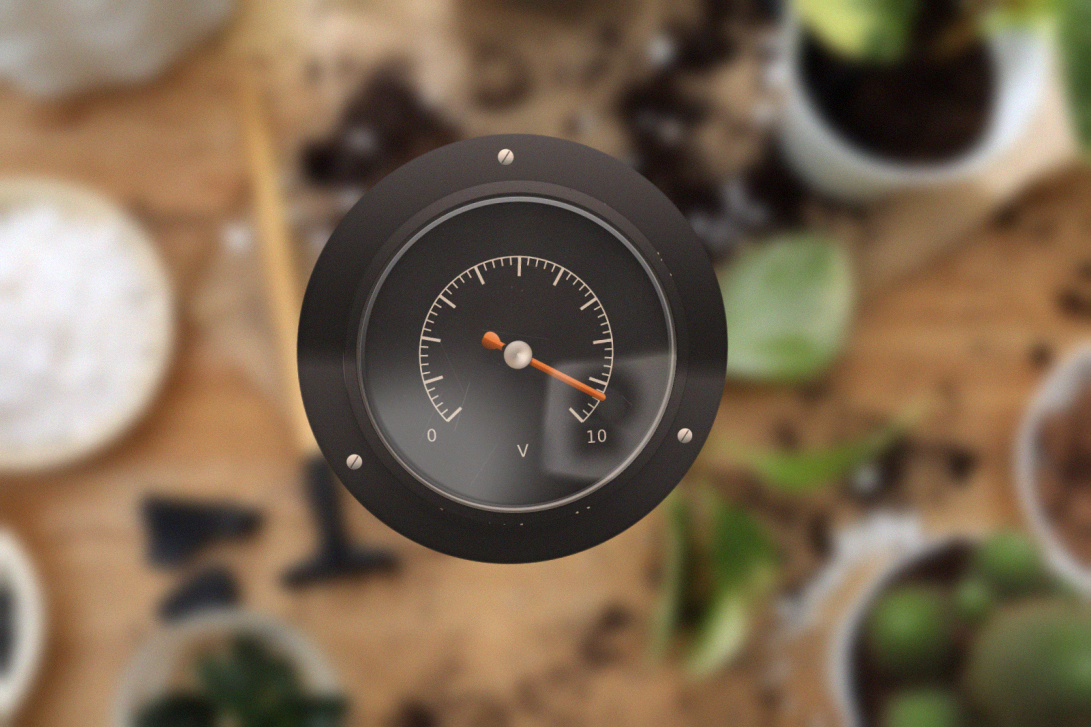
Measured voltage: **9.3** V
